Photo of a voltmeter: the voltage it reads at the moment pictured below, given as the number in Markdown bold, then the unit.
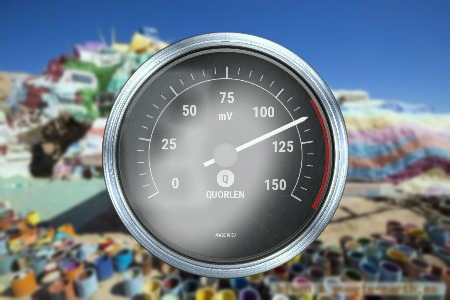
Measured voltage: **115** mV
